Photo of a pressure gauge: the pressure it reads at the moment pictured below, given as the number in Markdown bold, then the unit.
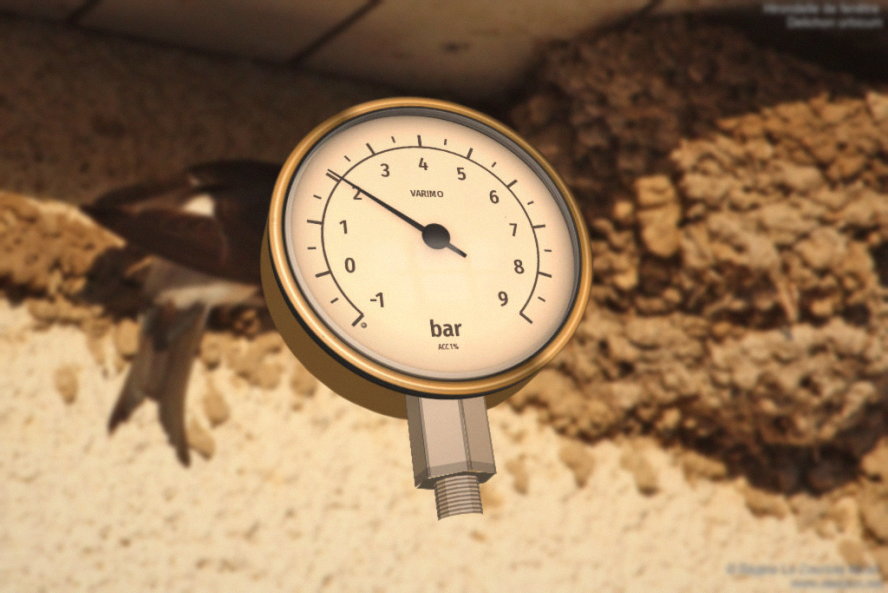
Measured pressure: **2** bar
